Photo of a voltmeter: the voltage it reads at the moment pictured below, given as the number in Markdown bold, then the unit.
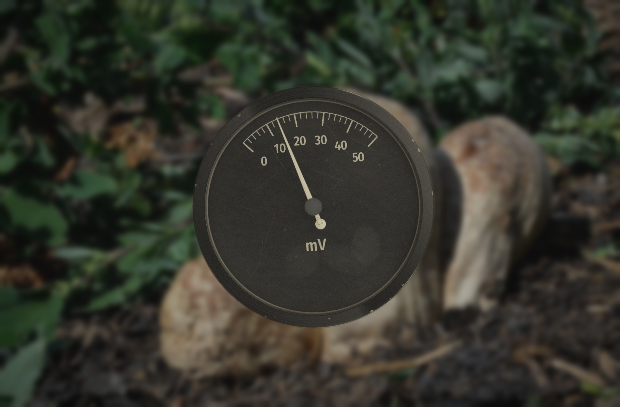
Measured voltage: **14** mV
